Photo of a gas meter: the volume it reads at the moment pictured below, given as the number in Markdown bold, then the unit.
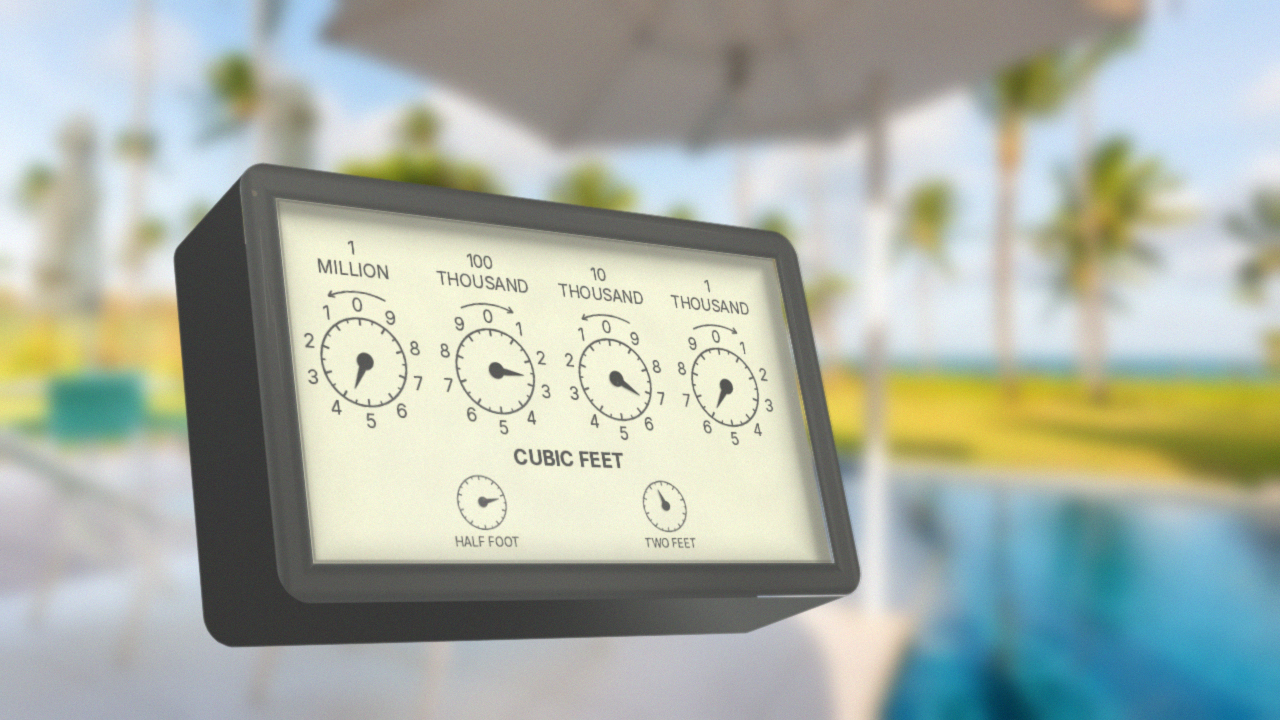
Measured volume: **426600** ft³
